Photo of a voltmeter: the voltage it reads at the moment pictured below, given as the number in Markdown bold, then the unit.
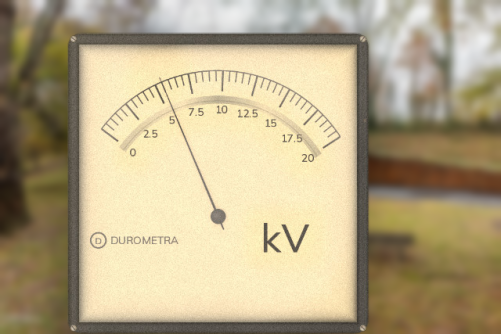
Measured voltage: **5.5** kV
